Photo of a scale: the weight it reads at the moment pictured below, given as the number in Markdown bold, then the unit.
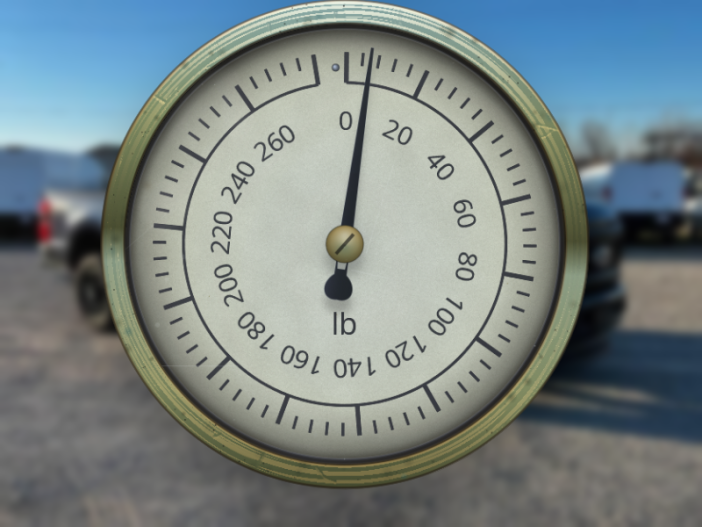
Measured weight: **6** lb
